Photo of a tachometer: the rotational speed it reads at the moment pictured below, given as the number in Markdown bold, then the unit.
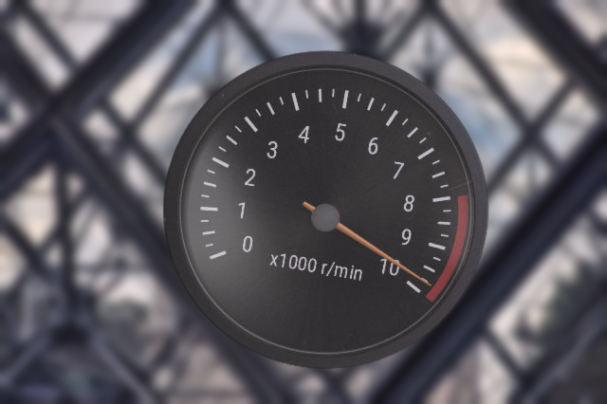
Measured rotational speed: **9750** rpm
